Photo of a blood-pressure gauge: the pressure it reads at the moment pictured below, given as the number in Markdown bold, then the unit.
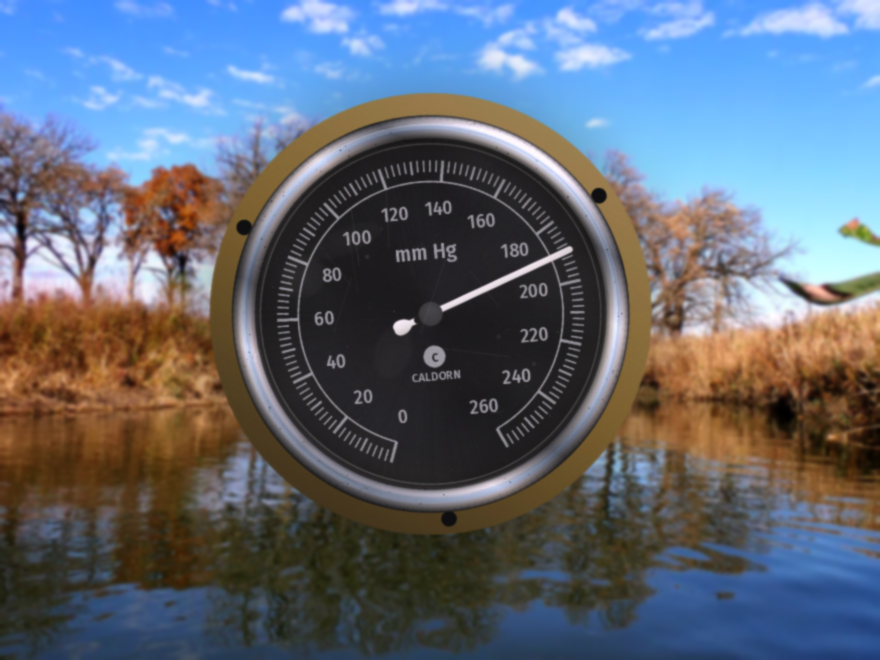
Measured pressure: **190** mmHg
